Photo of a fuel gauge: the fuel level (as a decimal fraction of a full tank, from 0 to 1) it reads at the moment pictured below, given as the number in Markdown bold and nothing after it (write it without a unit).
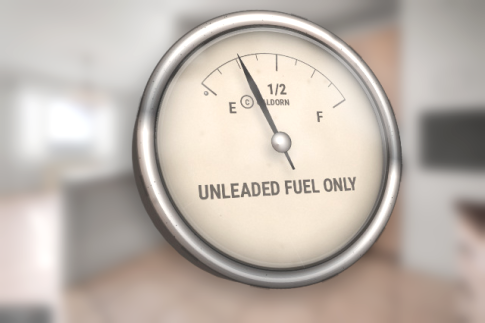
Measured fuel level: **0.25**
